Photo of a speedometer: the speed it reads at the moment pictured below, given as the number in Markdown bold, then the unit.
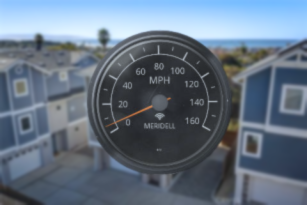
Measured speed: **5** mph
